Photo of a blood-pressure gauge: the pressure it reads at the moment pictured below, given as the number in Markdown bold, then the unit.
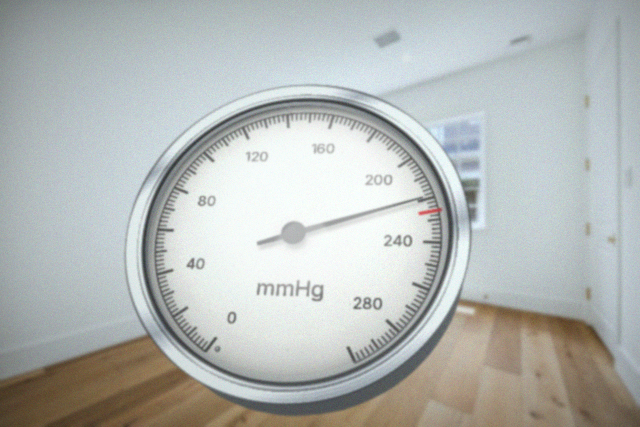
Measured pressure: **220** mmHg
